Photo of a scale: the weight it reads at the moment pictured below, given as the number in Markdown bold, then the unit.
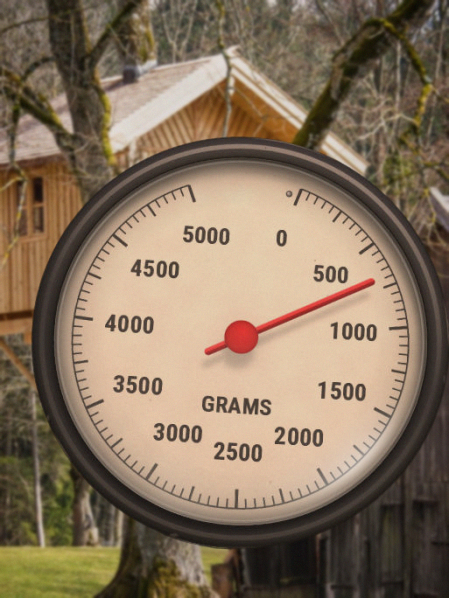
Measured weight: **700** g
